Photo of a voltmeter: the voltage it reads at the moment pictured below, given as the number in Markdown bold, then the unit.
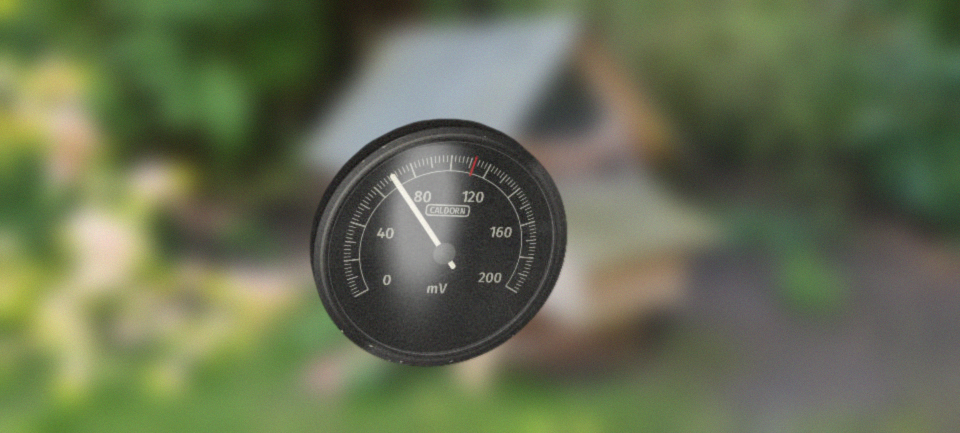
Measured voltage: **70** mV
